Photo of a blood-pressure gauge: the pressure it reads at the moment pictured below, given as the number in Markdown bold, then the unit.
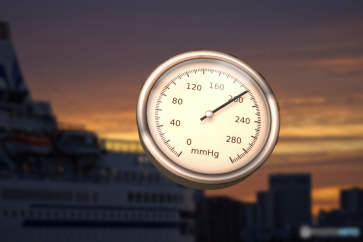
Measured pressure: **200** mmHg
